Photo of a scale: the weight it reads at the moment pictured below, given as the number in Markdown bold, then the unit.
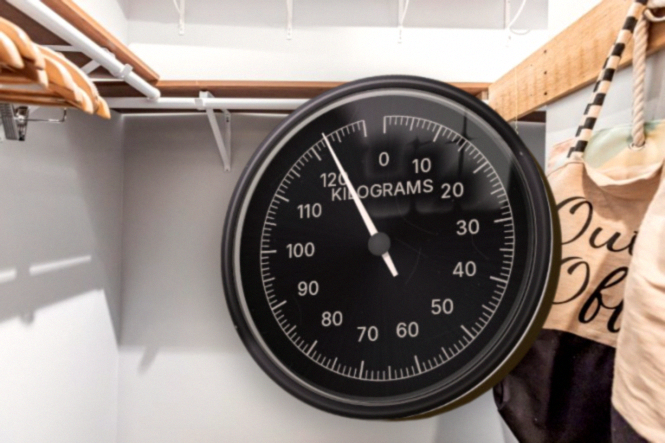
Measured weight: **123** kg
